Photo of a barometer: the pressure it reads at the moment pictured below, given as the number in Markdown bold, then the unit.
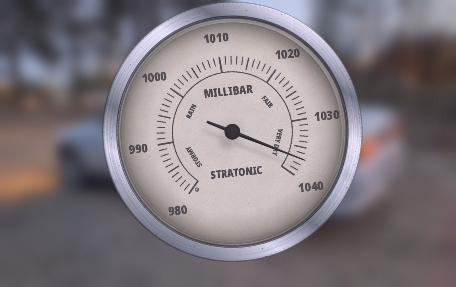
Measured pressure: **1037** mbar
